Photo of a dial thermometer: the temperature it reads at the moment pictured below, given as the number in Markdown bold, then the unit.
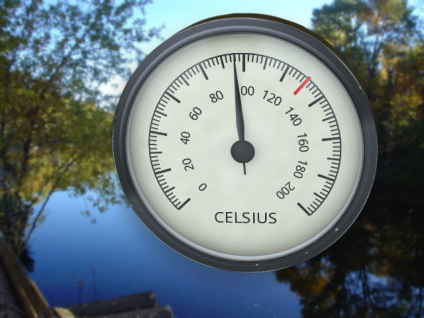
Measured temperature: **96** °C
